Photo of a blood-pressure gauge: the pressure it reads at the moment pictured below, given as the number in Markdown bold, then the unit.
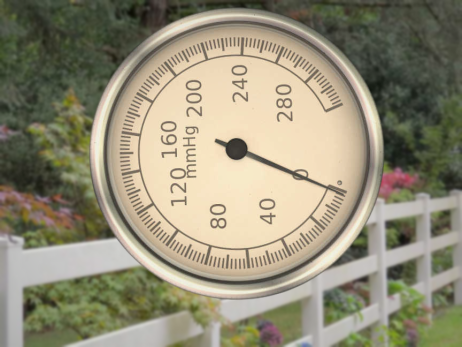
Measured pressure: **2** mmHg
